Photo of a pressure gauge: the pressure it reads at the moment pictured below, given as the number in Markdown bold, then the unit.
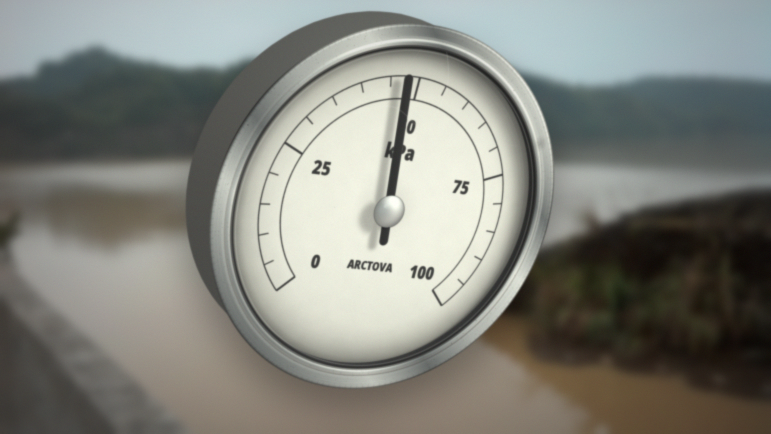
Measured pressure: **47.5** kPa
